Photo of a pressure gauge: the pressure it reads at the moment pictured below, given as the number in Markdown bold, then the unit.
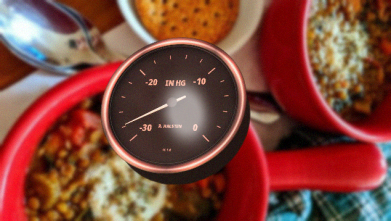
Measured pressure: **-28** inHg
